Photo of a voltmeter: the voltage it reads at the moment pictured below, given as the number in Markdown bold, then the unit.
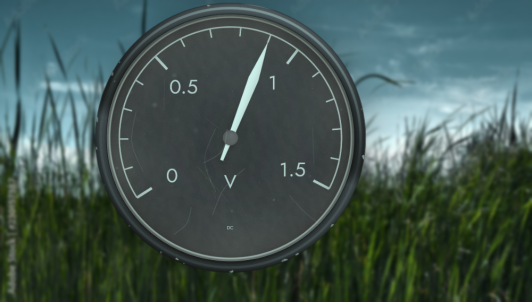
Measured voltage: **0.9** V
